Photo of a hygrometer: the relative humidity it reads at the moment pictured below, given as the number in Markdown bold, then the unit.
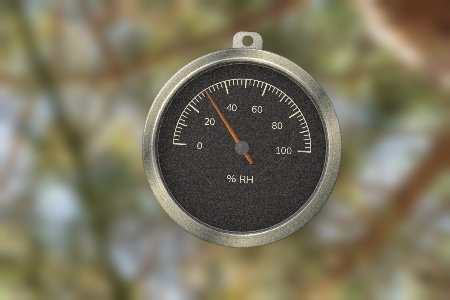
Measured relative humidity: **30** %
